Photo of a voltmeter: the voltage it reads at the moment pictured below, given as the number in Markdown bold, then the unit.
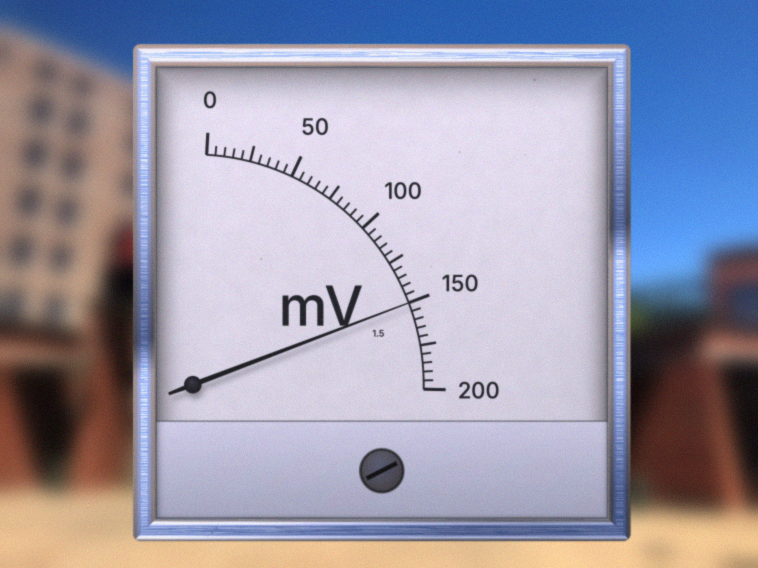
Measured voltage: **150** mV
